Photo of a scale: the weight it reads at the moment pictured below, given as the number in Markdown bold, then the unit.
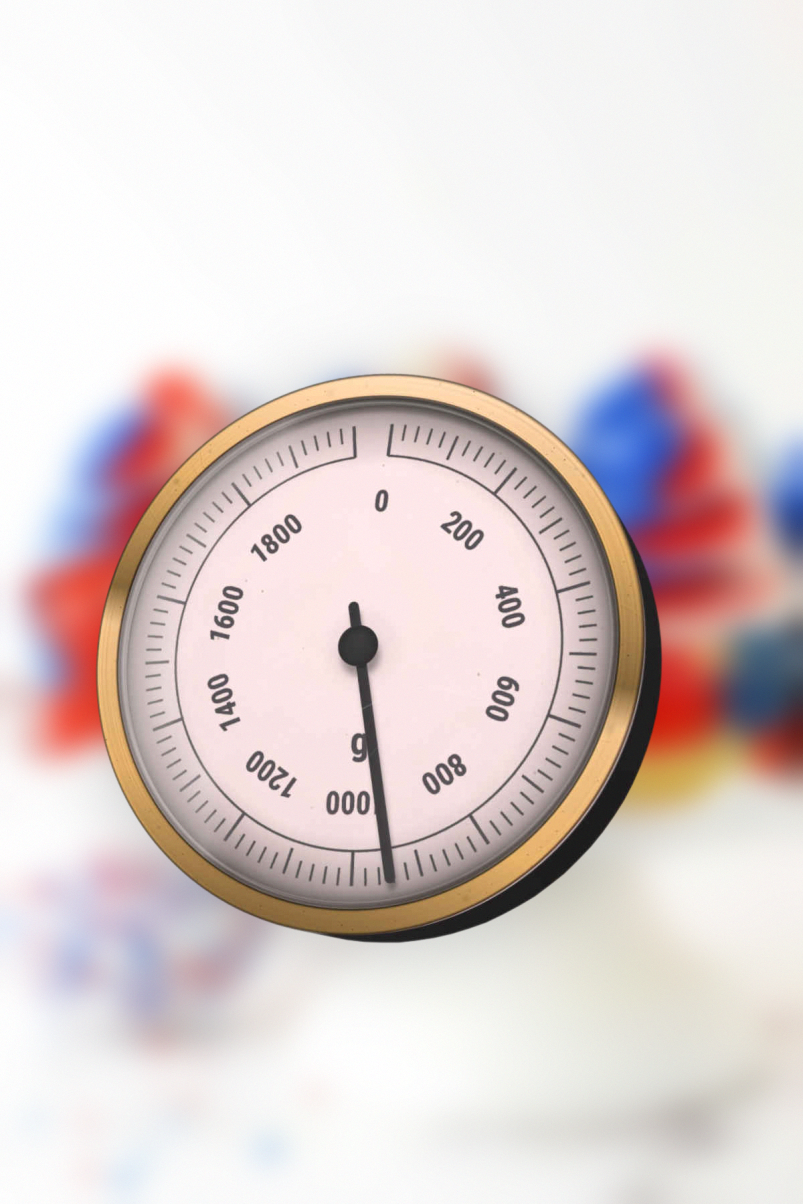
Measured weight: **940** g
